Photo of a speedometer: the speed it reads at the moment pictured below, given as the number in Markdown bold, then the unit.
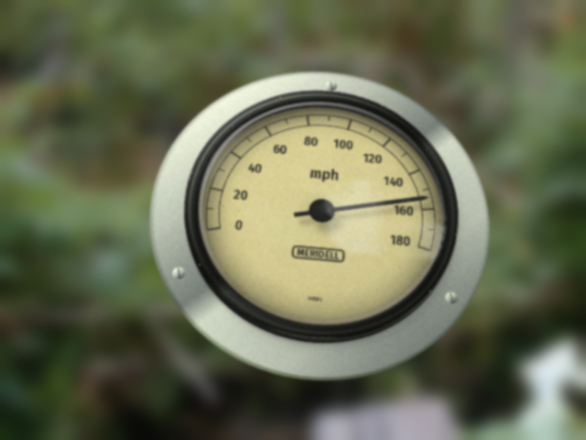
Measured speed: **155** mph
